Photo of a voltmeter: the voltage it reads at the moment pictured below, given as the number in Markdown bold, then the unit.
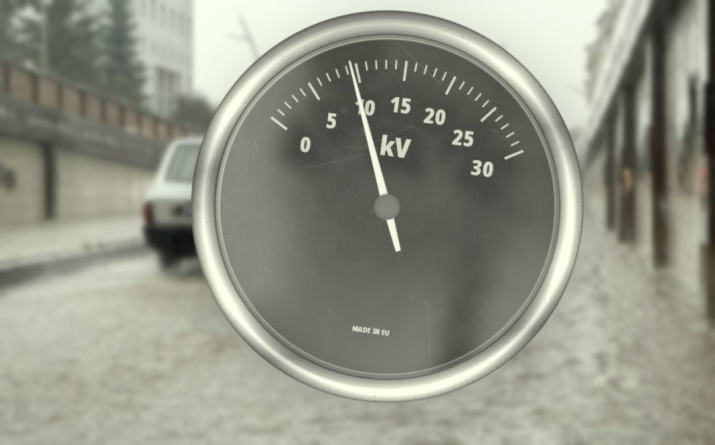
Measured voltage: **9.5** kV
